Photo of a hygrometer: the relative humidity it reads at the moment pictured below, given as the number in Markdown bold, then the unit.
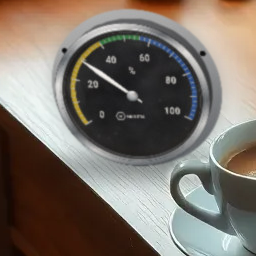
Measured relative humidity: **30** %
